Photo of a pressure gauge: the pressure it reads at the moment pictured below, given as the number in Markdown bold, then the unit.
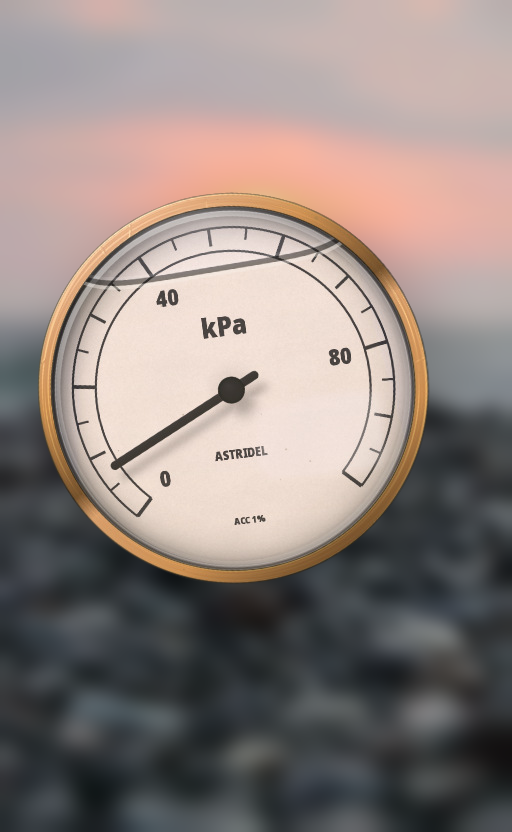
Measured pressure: **7.5** kPa
